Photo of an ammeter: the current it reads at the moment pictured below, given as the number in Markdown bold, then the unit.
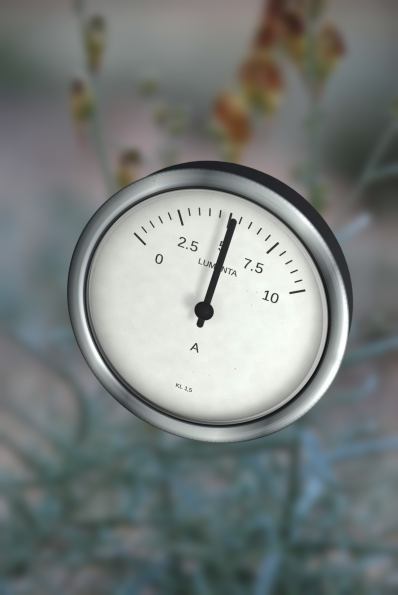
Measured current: **5.25** A
